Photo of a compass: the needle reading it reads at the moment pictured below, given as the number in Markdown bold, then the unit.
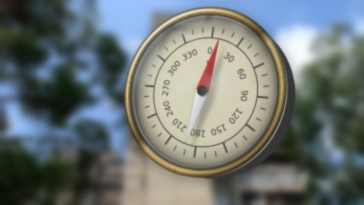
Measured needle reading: **10** °
